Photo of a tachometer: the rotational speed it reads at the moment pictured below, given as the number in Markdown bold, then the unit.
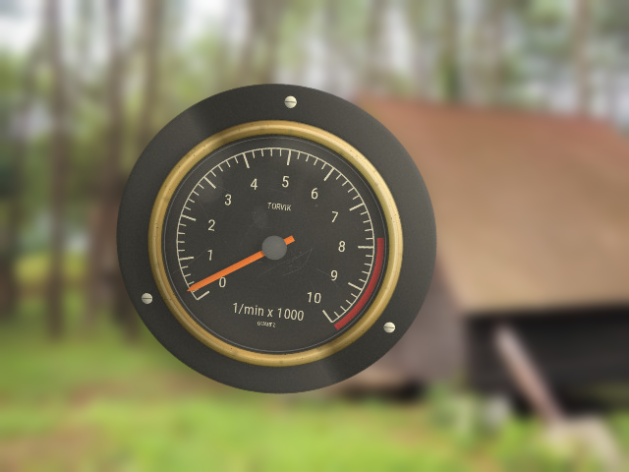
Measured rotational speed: **300** rpm
